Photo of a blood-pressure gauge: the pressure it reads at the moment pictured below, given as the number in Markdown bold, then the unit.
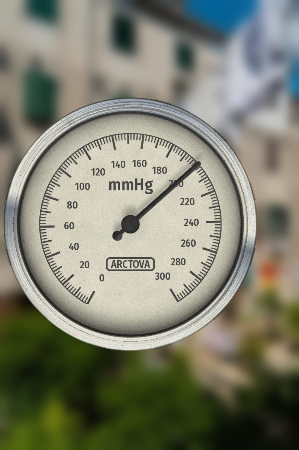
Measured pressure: **200** mmHg
